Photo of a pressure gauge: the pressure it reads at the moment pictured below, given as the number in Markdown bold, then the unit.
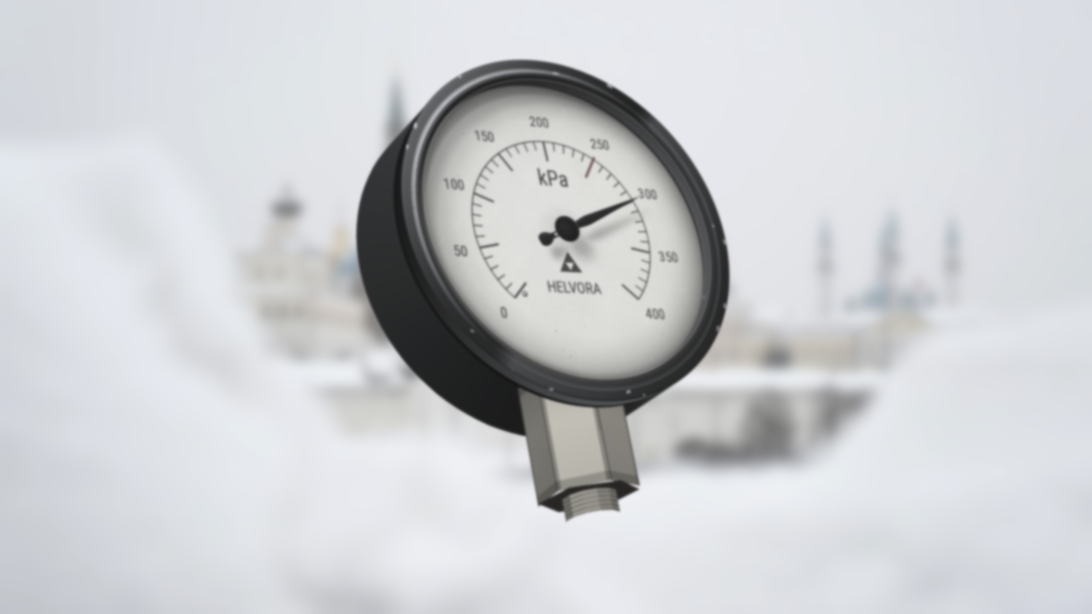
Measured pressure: **300** kPa
